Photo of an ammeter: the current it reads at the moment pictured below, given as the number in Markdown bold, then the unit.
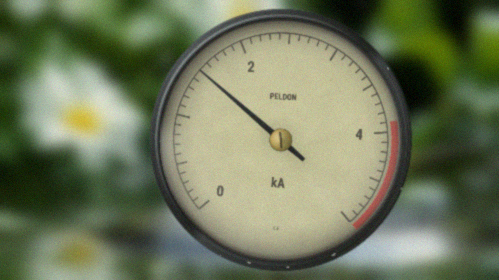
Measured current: **1.5** kA
